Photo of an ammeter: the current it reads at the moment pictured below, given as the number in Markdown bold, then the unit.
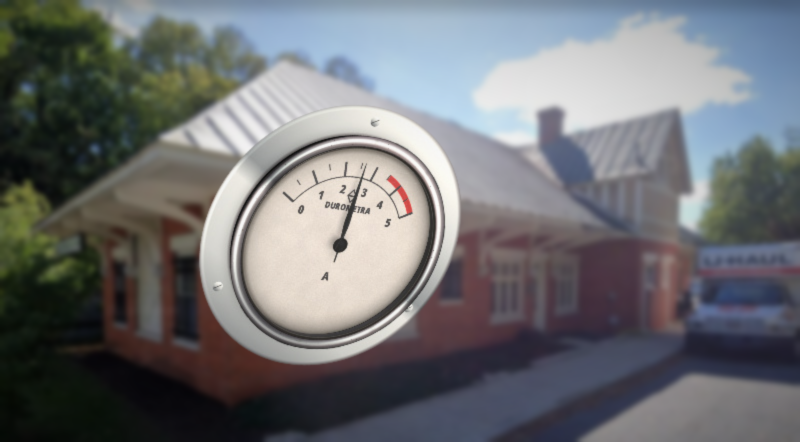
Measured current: **2.5** A
